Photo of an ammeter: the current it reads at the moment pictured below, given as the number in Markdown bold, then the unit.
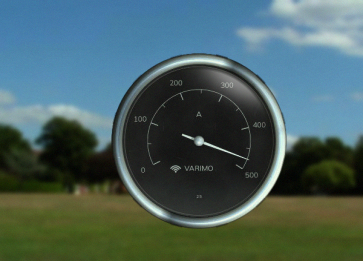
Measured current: **475** A
